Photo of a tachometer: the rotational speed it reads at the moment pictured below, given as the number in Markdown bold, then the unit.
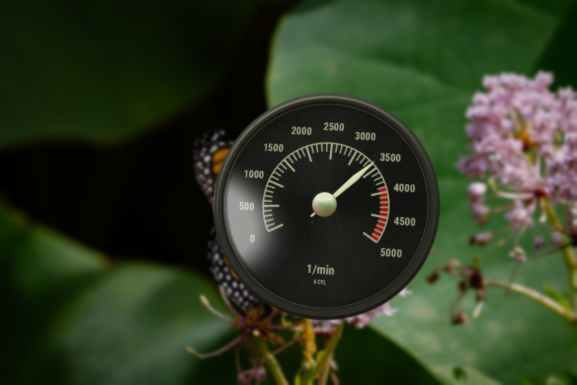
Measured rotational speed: **3400** rpm
